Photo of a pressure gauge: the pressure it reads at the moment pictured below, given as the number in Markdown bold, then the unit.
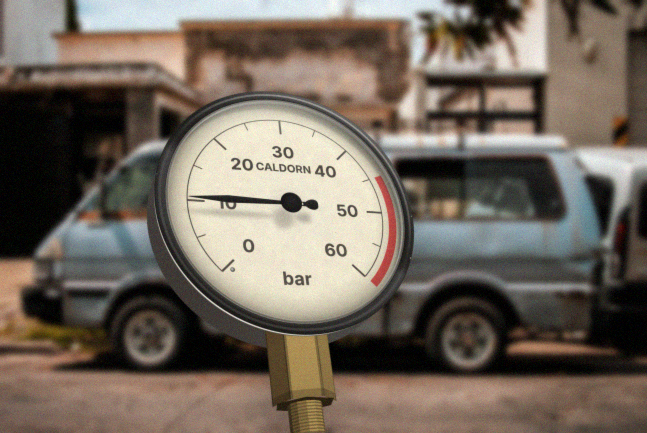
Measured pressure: **10** bar
